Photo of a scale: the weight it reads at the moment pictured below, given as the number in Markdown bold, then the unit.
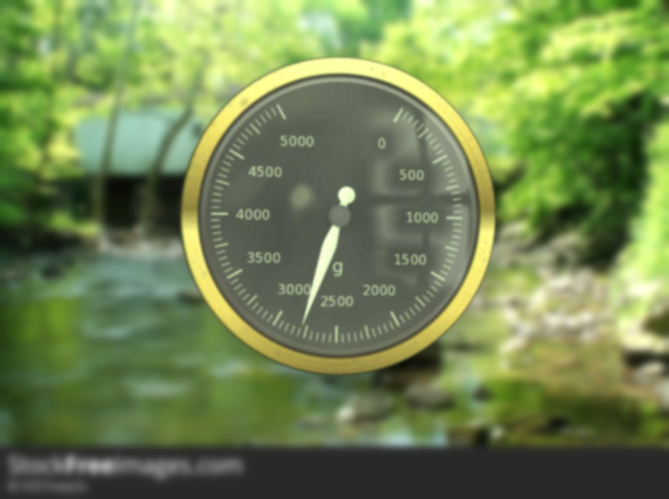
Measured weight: **2800** g
